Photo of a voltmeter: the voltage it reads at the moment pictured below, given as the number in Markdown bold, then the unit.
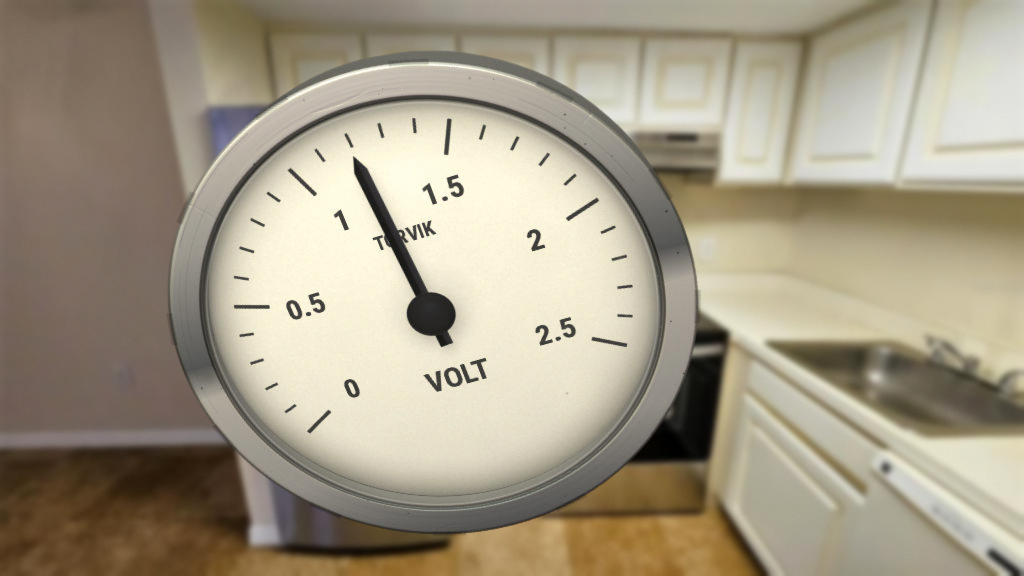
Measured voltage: **1.2** V
